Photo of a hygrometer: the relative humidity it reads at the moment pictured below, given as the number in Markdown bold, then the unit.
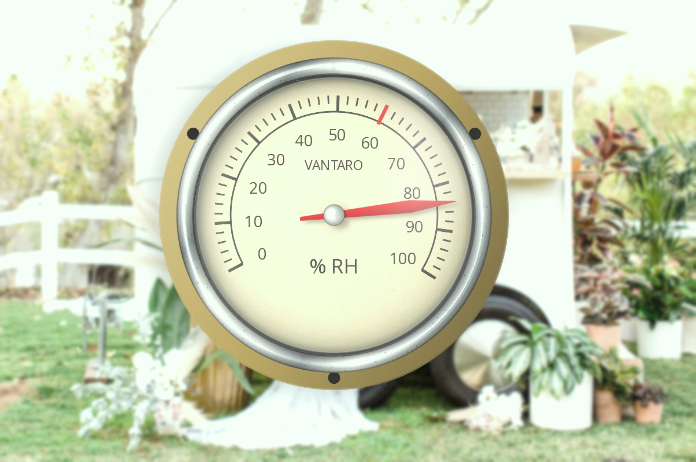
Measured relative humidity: **84** %
